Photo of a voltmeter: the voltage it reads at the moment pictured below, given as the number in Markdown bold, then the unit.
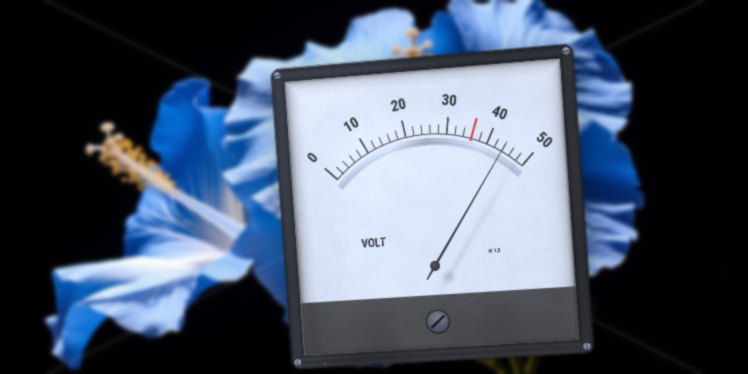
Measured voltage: **44** V
